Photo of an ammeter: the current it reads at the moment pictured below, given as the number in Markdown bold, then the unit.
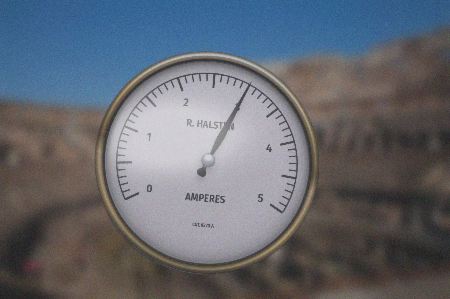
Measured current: **3** A
